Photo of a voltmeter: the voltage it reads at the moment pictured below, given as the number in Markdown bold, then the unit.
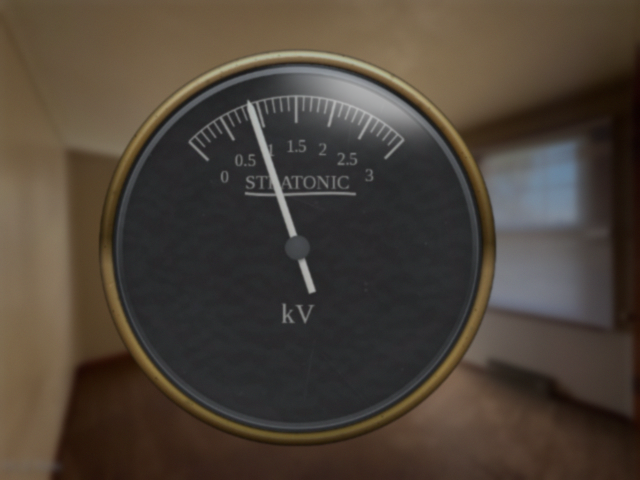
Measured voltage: **0.9** kV
